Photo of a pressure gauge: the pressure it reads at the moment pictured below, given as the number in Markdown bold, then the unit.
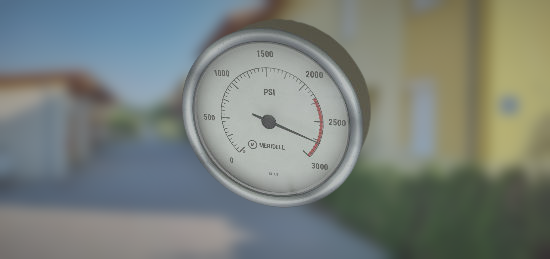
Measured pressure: **2750** psi
